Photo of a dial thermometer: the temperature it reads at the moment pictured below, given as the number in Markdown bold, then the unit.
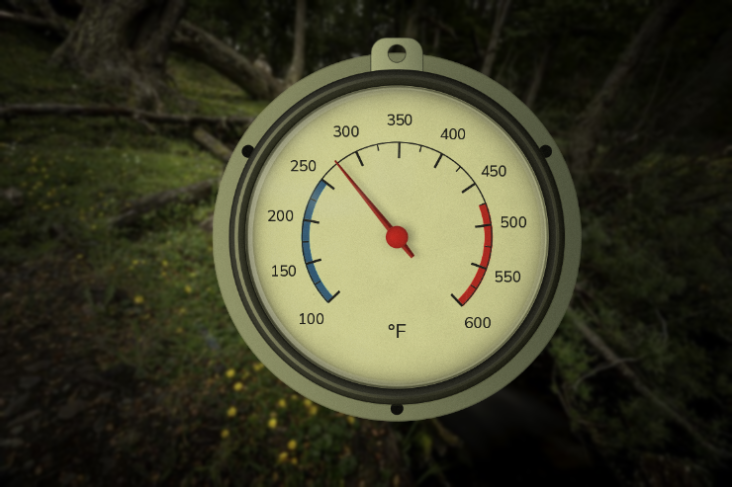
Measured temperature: **275** °F
